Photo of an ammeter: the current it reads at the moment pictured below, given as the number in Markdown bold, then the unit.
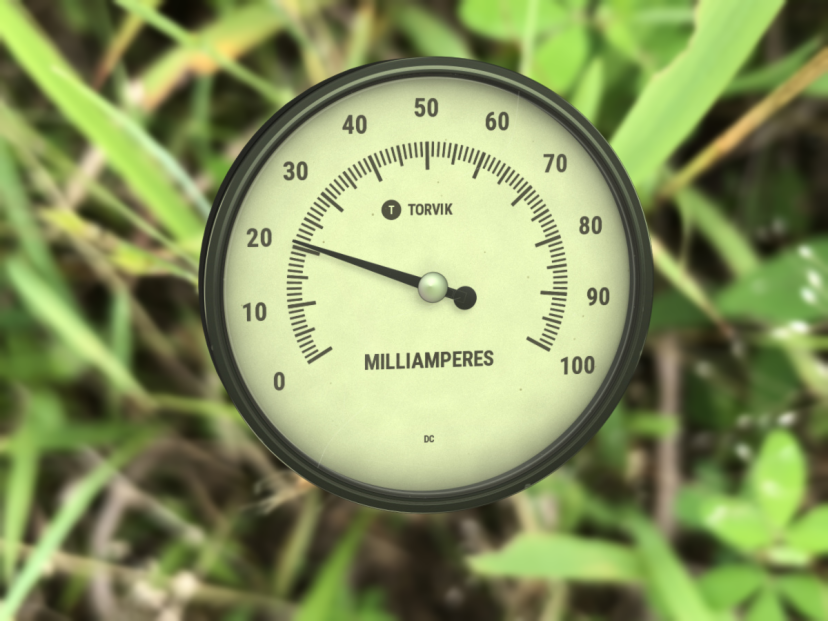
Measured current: **21** mA
